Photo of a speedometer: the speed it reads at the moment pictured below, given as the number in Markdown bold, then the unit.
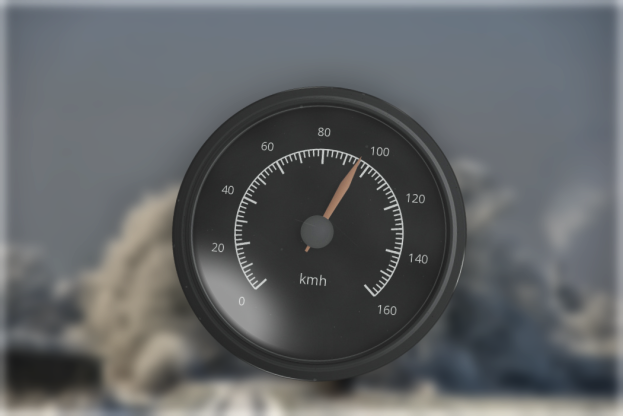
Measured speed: **96** km/h
